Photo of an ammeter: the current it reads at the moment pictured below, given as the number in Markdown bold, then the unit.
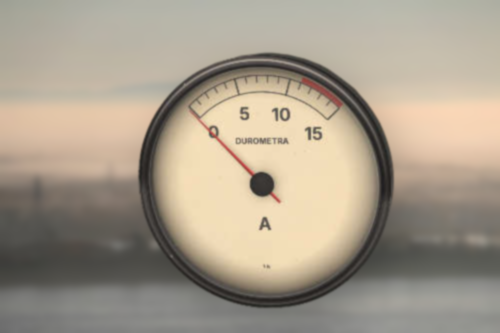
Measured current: **0** A
